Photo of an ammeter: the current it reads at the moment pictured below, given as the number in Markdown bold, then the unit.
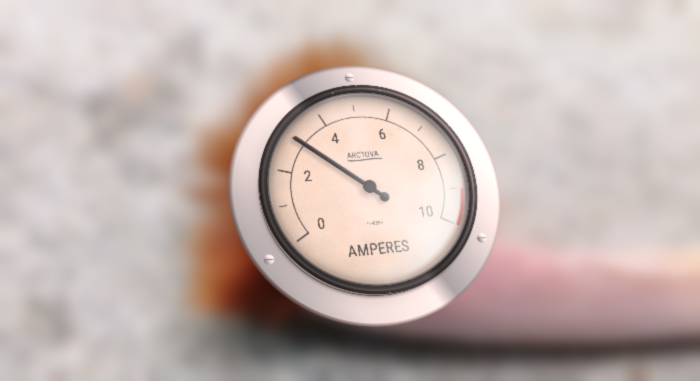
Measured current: **3** A
